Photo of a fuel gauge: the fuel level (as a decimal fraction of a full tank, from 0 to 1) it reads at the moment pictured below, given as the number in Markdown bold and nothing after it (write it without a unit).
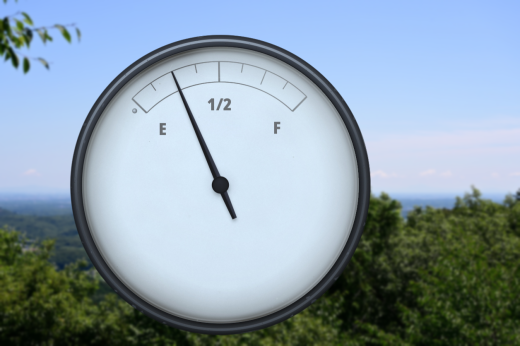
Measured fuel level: **0.25**
